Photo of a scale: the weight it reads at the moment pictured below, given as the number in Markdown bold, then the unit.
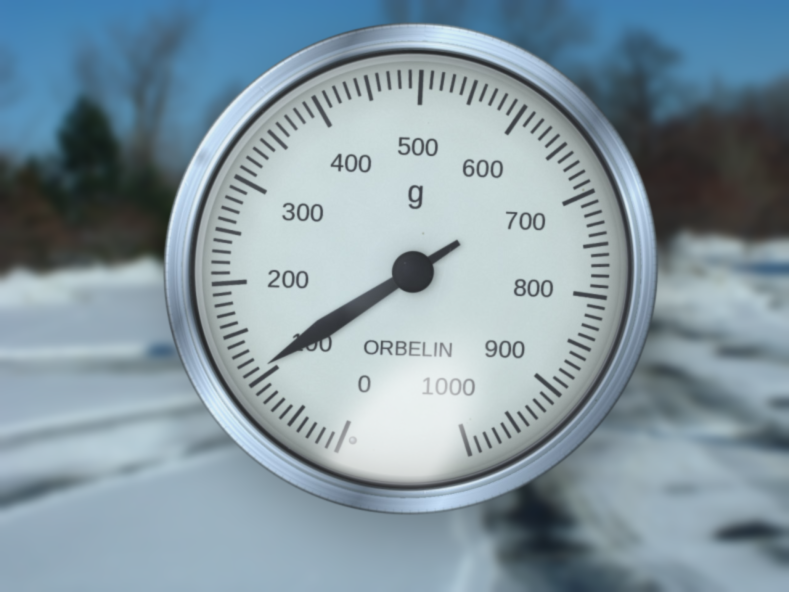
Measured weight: **110** g
